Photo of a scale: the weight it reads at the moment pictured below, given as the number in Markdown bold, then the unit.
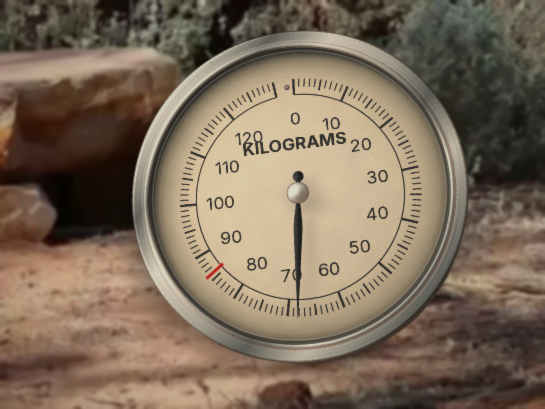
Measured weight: **68** kg
